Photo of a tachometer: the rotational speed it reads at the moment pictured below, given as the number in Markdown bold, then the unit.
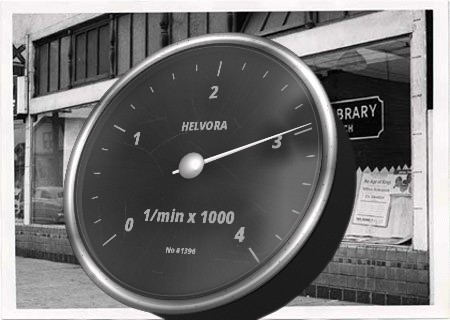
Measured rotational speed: **3000** rpm
